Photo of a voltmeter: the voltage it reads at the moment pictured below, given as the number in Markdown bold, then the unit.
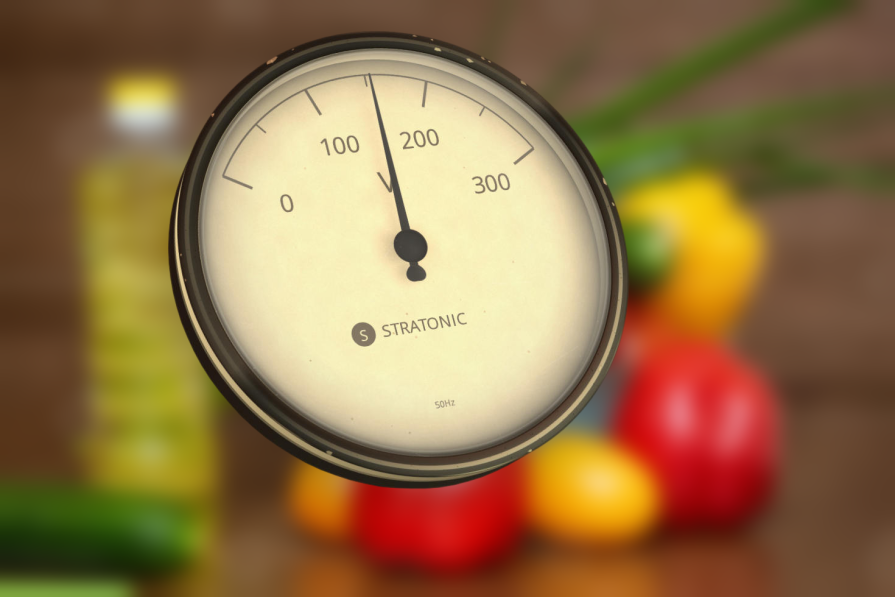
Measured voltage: **150** V
